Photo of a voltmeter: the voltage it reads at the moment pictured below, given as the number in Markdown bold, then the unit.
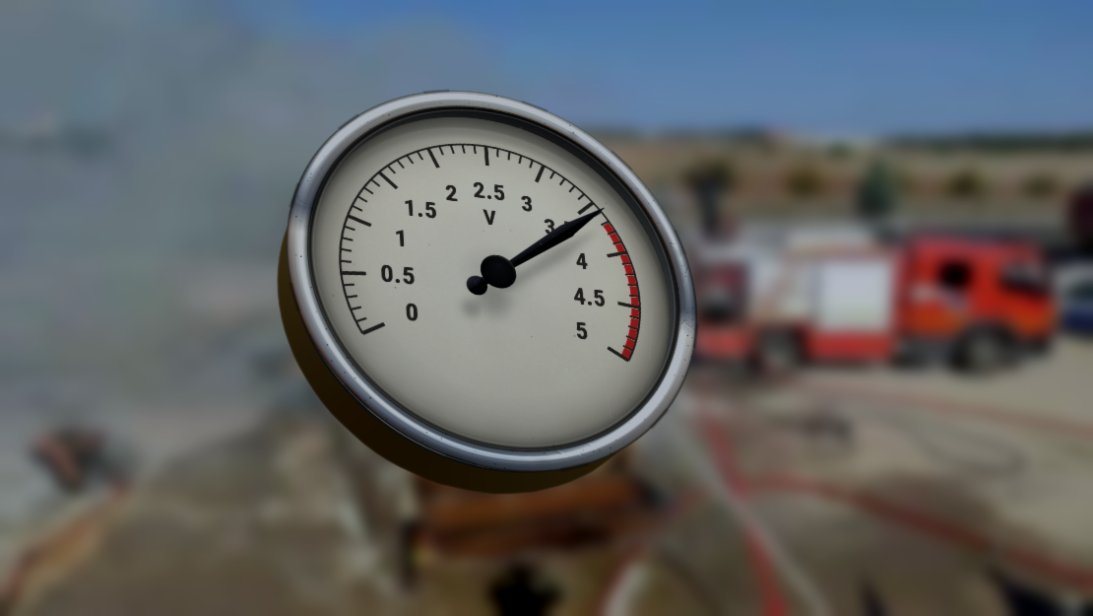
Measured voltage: **3.6** V
